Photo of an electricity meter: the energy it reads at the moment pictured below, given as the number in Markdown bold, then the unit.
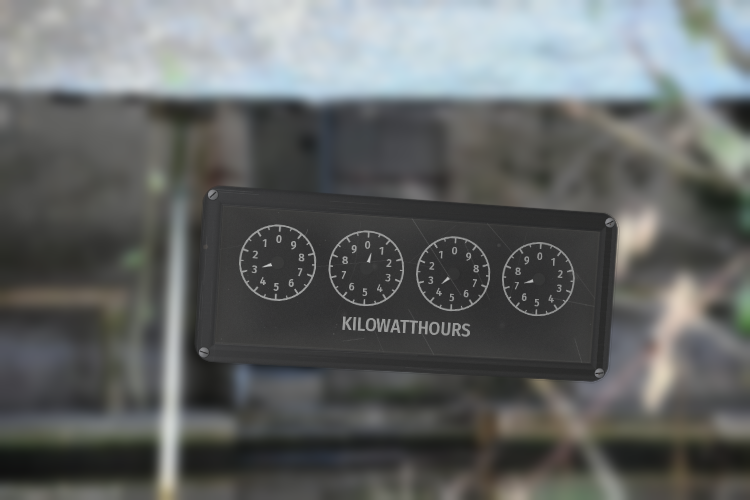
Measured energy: **3037** kWh
